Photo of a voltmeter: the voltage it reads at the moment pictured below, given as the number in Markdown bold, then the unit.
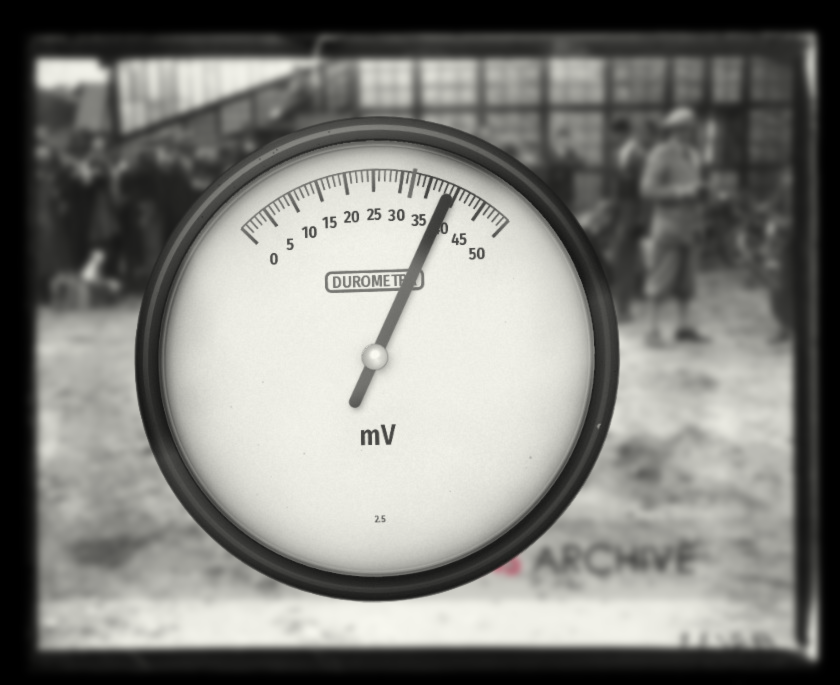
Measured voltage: **39** mV
